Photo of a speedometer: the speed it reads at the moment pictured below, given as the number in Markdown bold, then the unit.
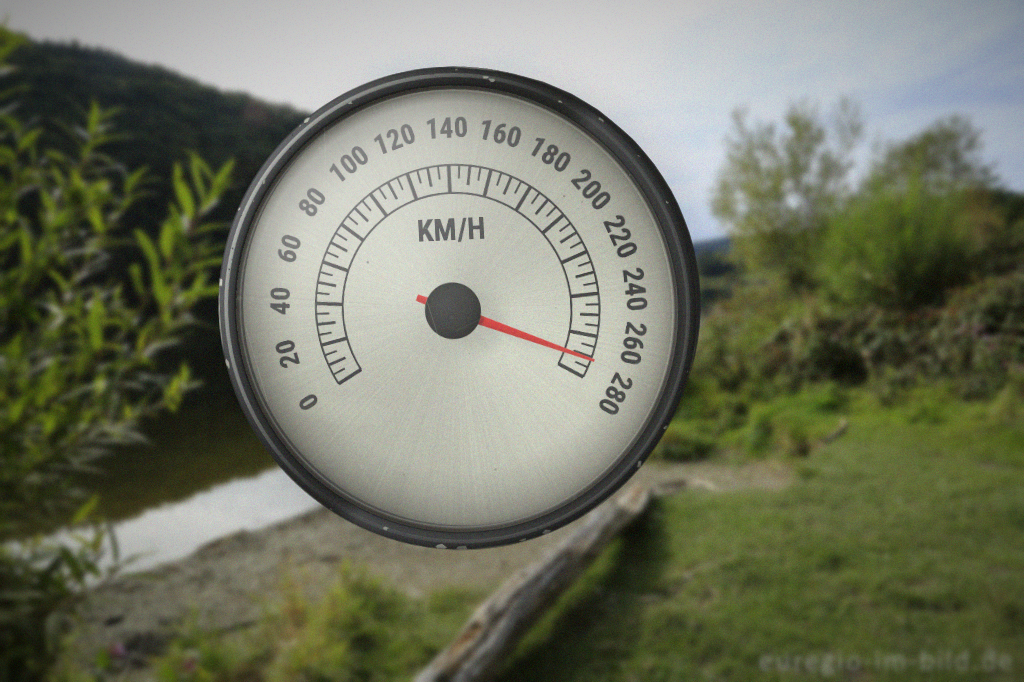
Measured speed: **270** km/h
